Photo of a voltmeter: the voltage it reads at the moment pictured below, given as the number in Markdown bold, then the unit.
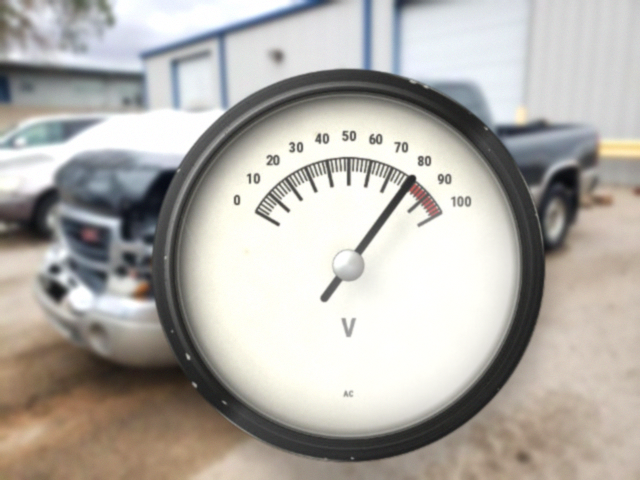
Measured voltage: **80** V
